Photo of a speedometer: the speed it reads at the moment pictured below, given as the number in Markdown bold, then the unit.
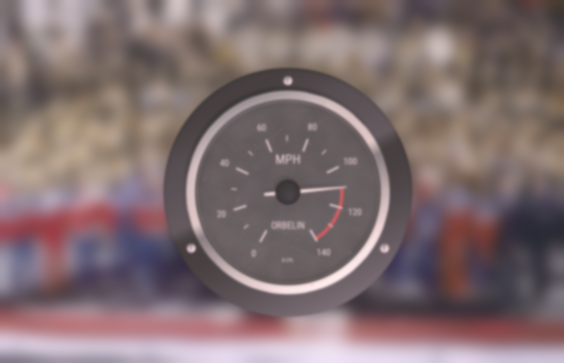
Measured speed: **110** mph
